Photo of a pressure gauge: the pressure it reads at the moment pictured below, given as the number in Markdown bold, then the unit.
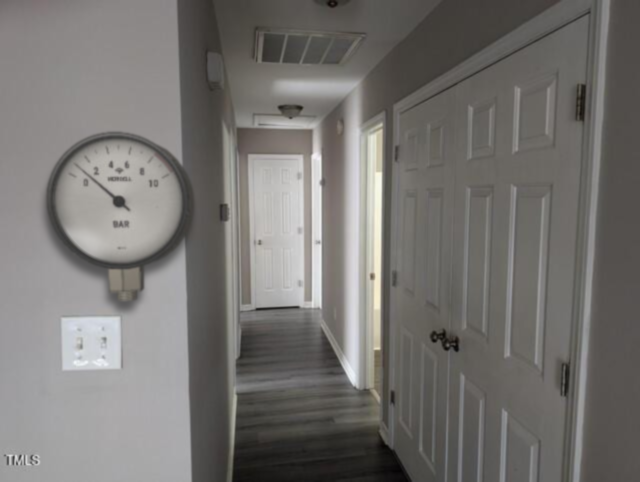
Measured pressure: **1** bar
